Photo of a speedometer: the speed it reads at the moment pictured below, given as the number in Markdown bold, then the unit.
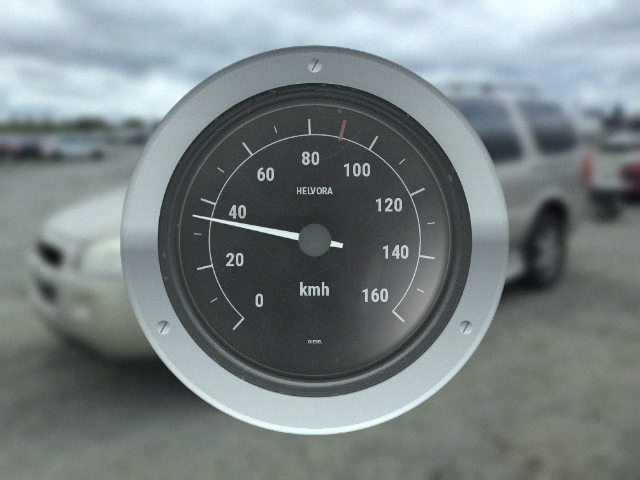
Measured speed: **35** km/h
